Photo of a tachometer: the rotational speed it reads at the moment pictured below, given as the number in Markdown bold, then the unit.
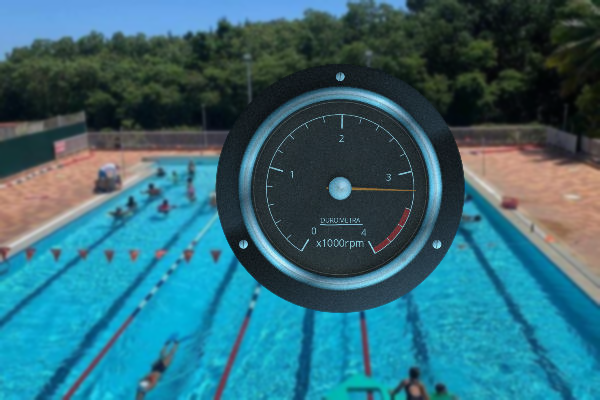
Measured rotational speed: **3200** rpm
